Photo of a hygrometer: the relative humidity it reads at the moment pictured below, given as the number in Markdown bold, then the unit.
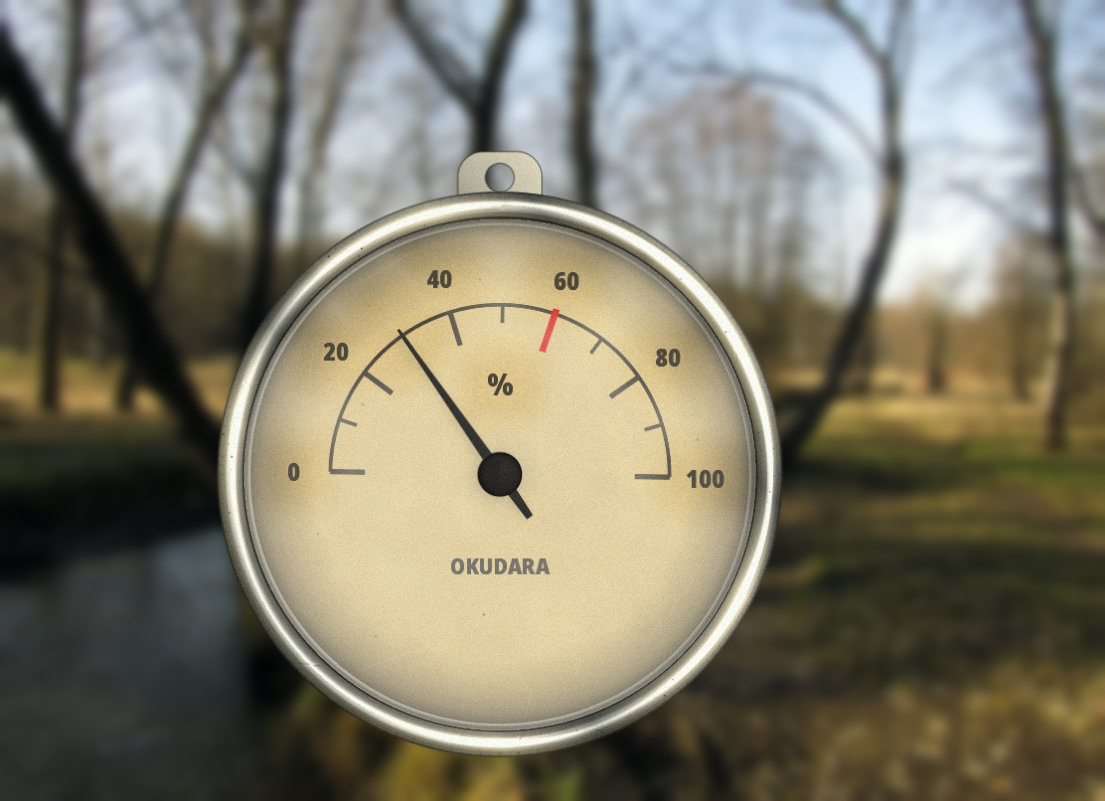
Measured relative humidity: **30** %
